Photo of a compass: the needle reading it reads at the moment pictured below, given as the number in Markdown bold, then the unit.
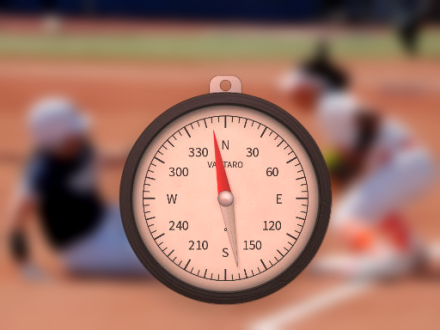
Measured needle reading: **350** °
